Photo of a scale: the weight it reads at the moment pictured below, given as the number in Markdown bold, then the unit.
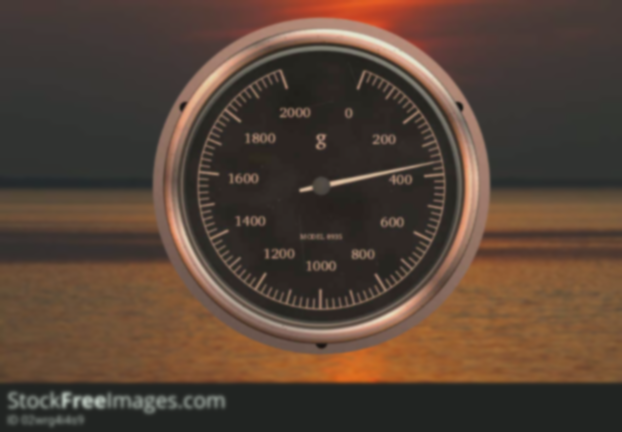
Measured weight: **360** g
